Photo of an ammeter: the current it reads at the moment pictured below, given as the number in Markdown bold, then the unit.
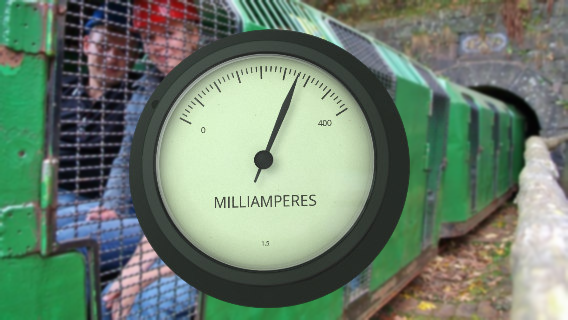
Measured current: **280** mA
